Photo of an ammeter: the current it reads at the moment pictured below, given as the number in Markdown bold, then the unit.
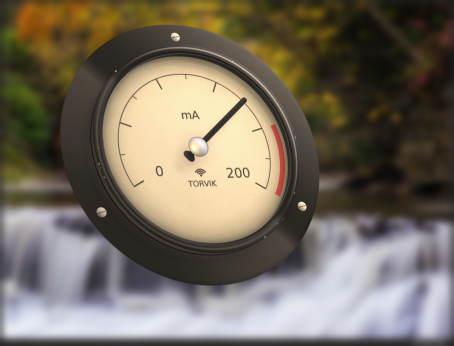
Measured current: **140** mA
